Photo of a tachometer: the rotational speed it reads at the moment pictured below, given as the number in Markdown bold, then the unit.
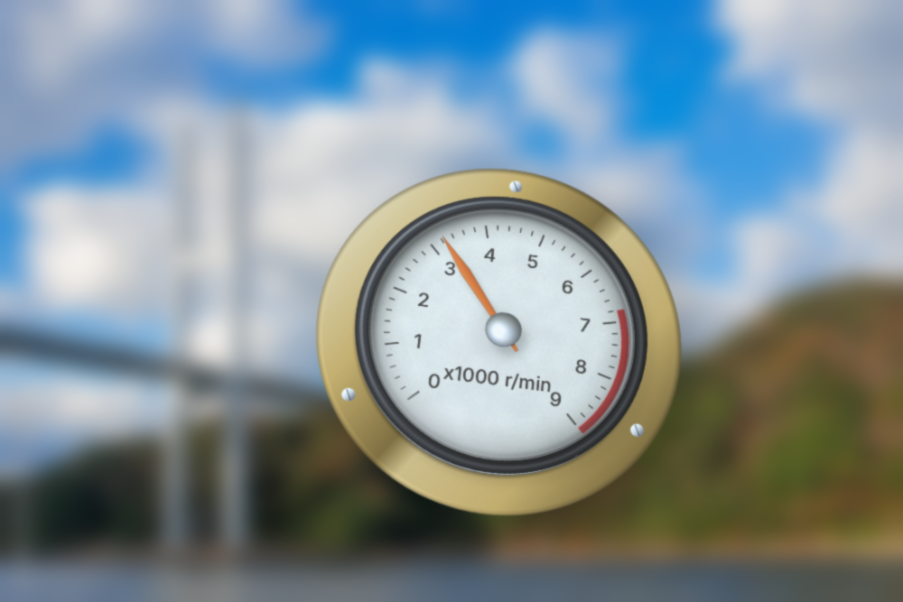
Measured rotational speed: **3200** rpm
